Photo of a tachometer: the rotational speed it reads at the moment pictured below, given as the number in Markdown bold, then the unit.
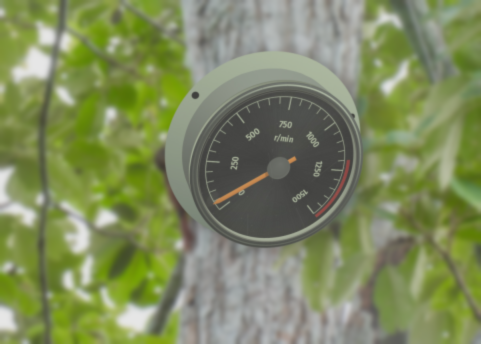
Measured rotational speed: **50** rpm
